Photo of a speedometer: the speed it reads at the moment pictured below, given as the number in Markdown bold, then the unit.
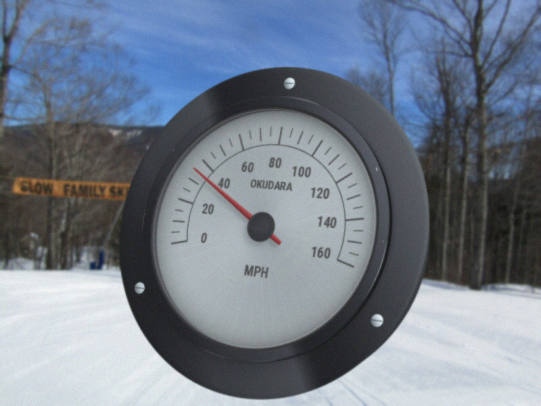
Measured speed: **35** mph
